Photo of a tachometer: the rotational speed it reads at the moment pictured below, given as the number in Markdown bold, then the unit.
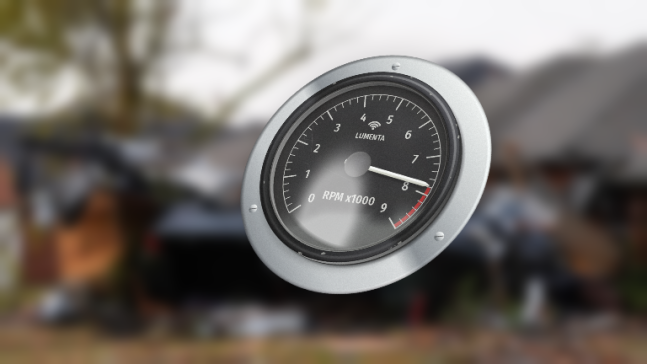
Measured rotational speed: **7800** rpm
